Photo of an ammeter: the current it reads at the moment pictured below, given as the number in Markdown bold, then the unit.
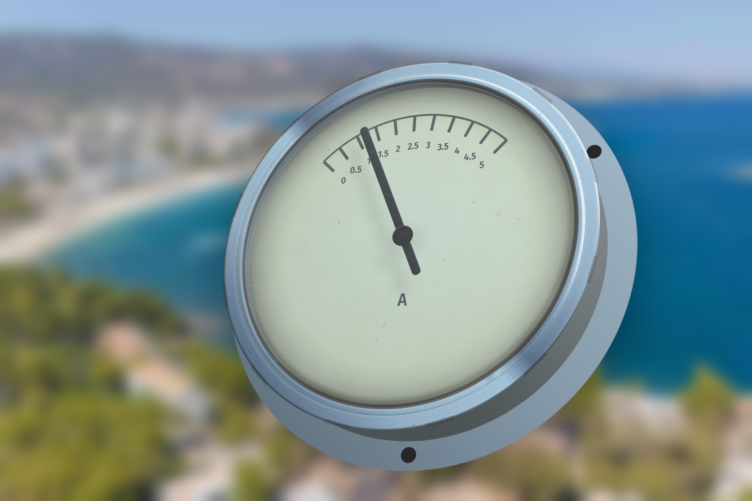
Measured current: **1.25** A
